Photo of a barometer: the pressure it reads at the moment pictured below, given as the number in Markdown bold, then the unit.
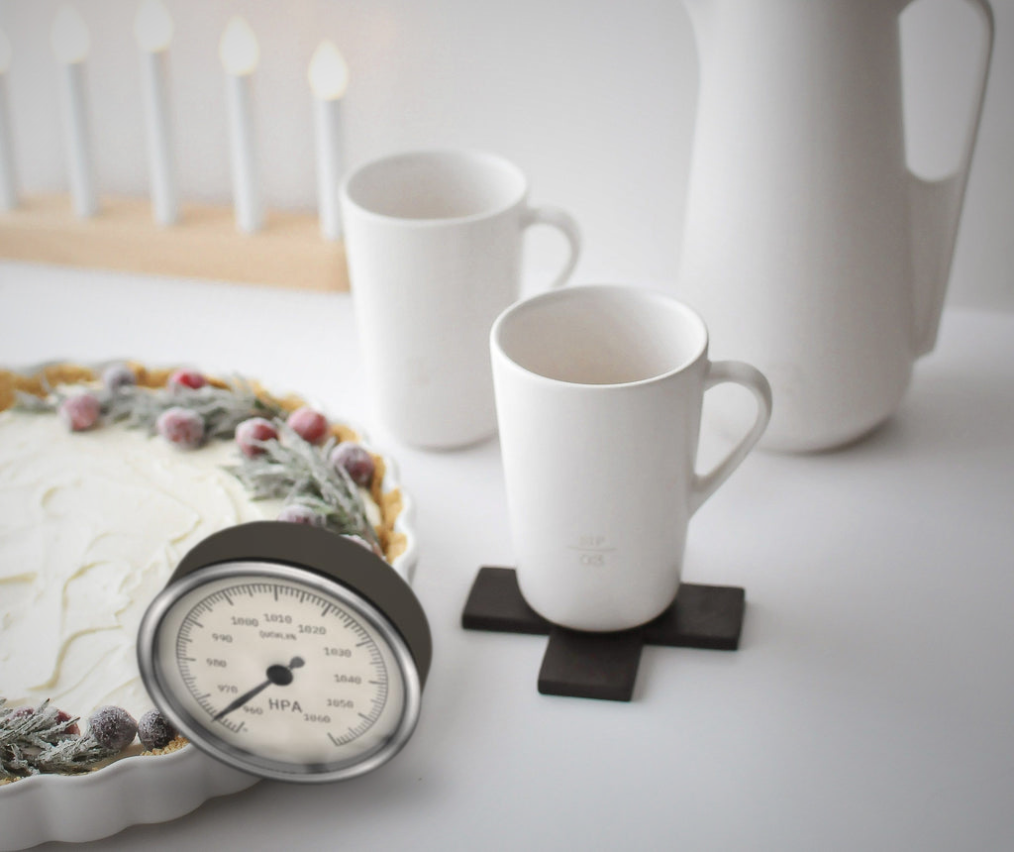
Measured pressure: **965** hPa
